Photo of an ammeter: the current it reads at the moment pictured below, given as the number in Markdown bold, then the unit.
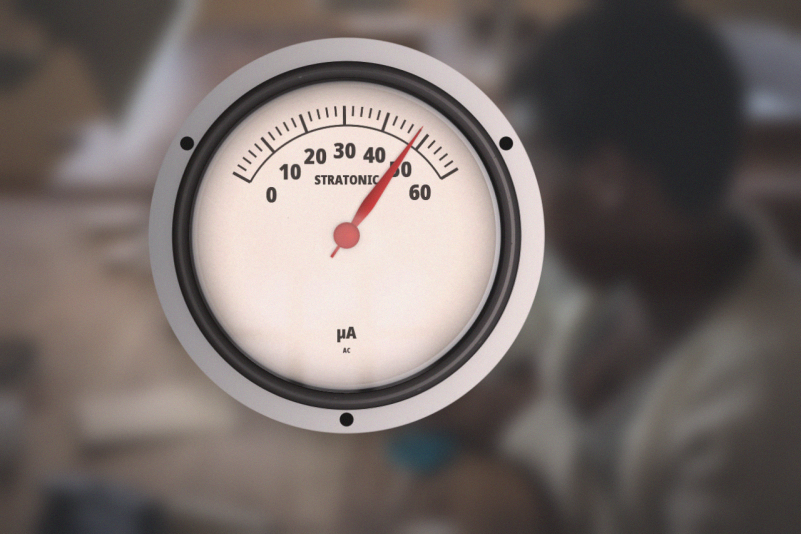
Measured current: **48** µA
